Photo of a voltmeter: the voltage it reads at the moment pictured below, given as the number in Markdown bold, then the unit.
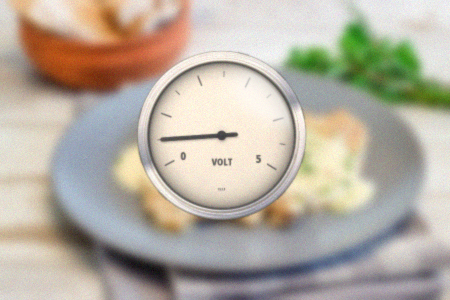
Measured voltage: **0.5** V
